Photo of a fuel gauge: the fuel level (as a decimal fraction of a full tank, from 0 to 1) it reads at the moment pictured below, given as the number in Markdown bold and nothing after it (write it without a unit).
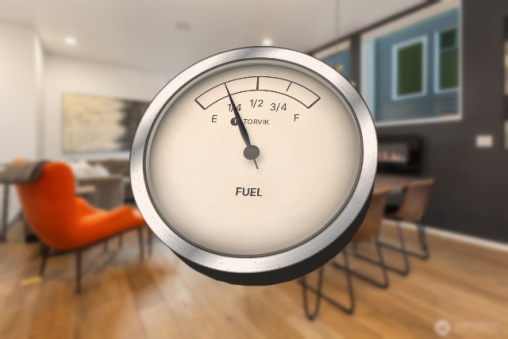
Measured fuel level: **0.25**
